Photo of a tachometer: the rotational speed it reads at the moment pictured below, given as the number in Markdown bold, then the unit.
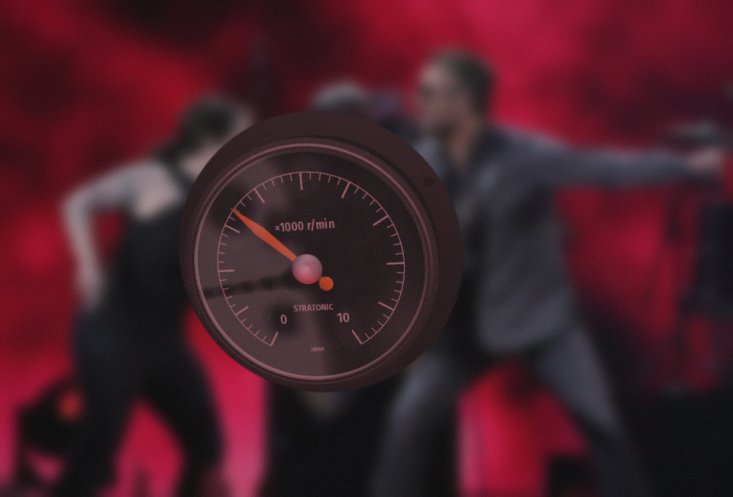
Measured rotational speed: **3400** rpm
